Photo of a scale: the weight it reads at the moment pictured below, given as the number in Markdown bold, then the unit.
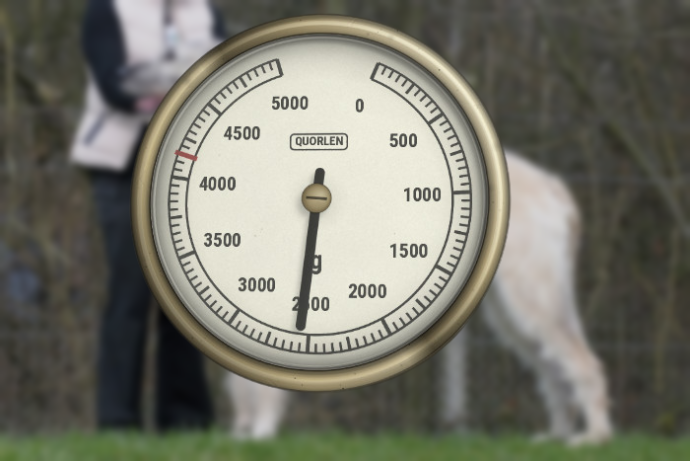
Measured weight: **2550** g
